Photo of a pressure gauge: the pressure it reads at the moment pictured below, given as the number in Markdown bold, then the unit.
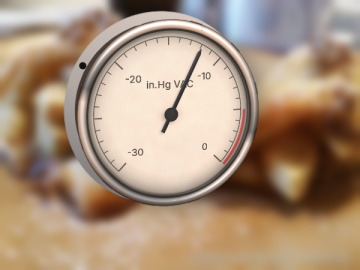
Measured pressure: **-12** inHg
